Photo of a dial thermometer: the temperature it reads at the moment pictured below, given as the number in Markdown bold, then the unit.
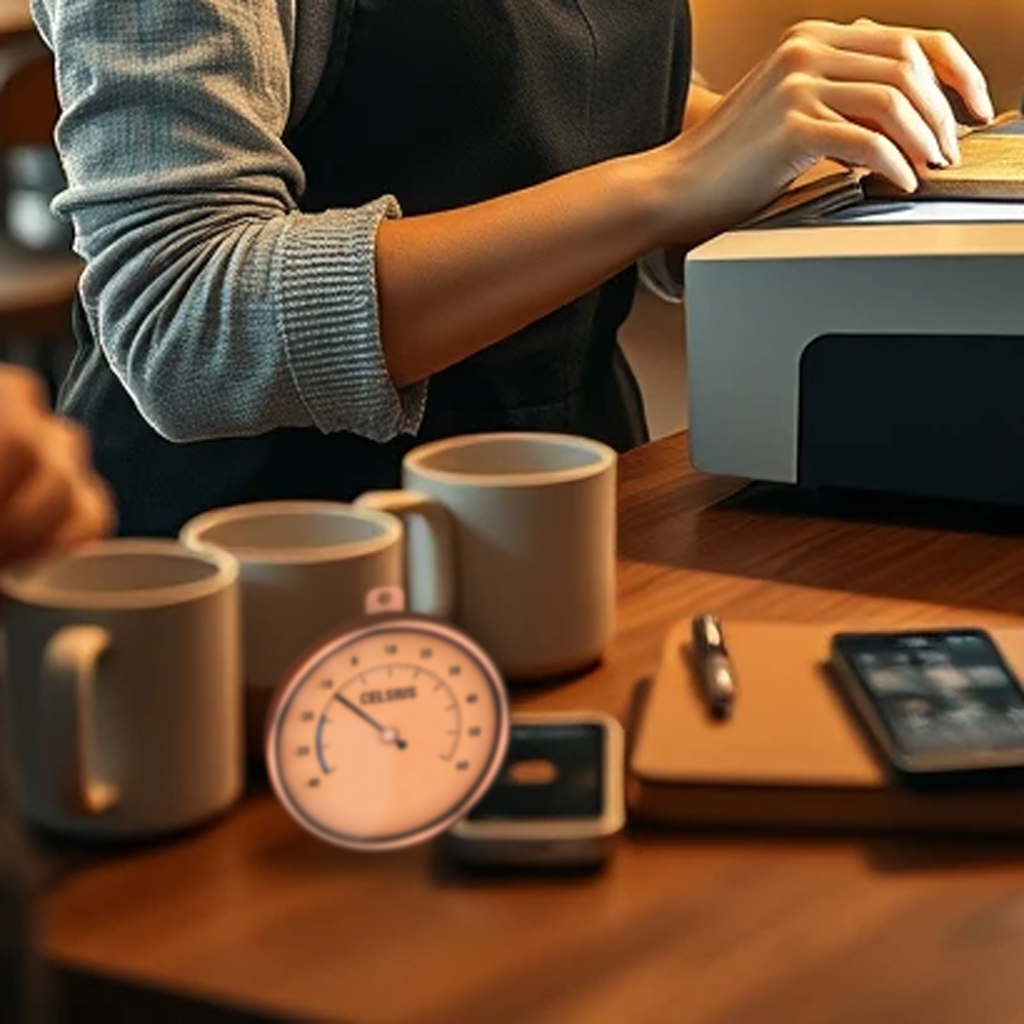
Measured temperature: **-10** °C
